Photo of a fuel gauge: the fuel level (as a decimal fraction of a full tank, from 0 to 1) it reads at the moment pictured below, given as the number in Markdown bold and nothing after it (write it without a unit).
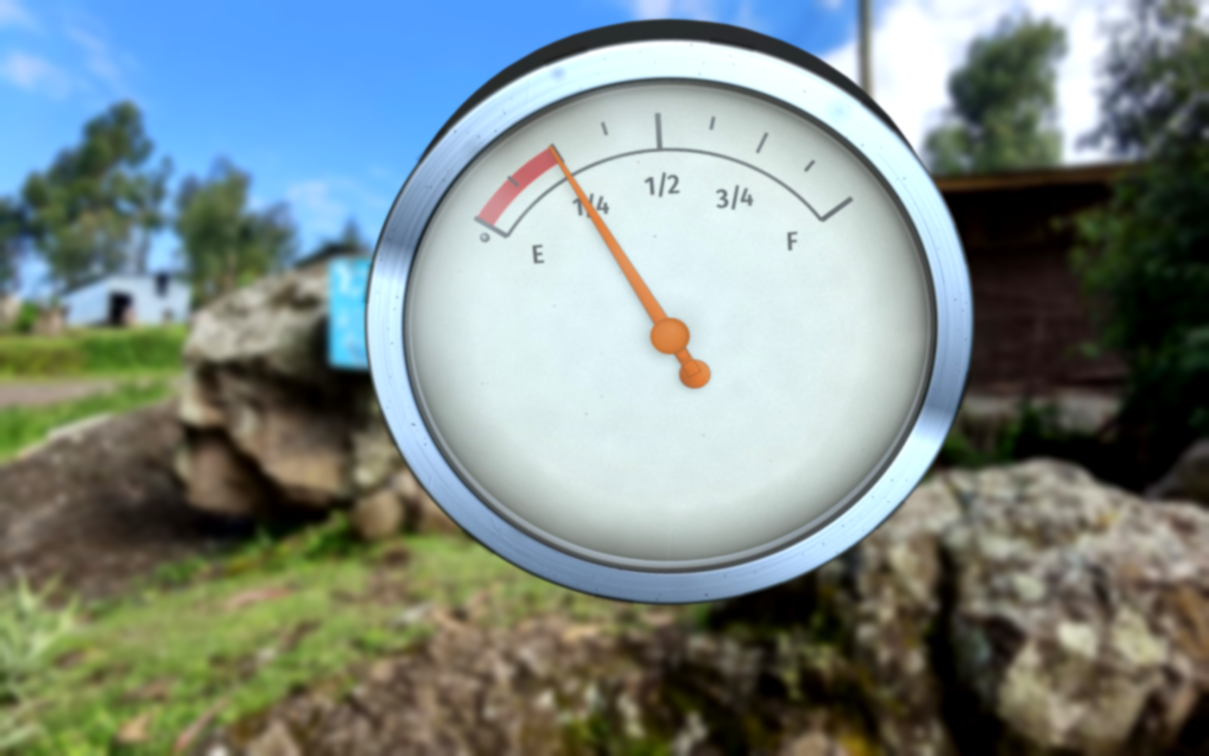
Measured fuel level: **0.25**
